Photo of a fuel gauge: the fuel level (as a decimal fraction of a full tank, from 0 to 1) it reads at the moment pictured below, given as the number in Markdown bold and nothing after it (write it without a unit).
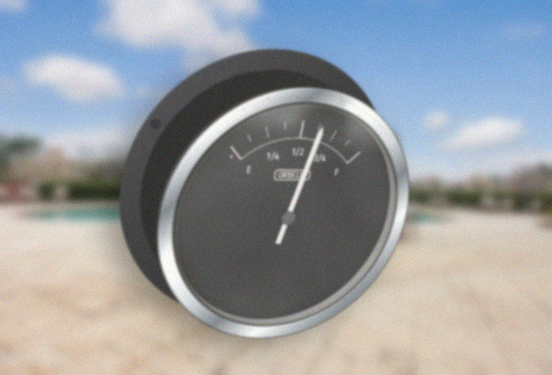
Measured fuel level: **0.625**
